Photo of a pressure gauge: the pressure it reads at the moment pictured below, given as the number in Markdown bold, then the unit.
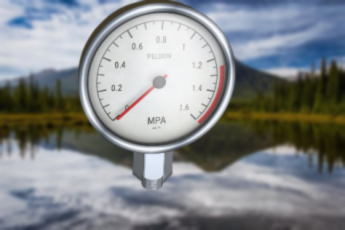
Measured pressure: **0** MPa
